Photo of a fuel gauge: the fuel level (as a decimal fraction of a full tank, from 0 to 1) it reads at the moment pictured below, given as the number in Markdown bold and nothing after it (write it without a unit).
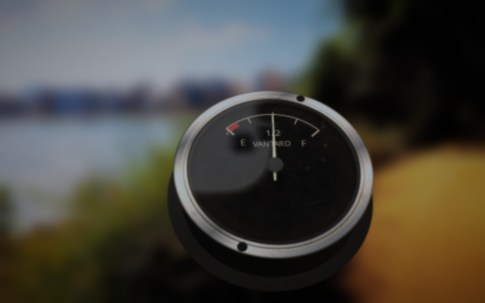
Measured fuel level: **0.5**
